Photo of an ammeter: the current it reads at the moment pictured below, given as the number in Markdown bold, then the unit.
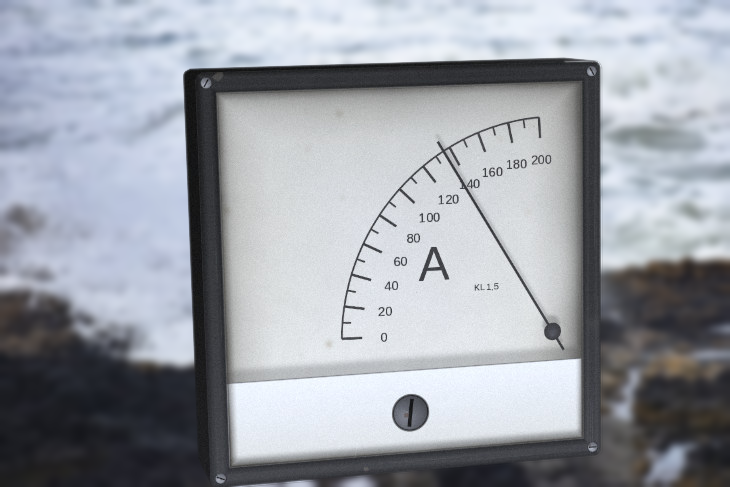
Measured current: **135** A
